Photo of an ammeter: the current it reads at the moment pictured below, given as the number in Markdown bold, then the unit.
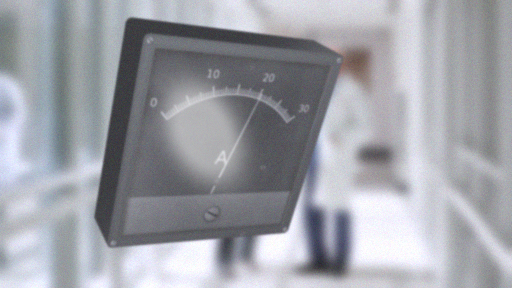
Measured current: **20** A
